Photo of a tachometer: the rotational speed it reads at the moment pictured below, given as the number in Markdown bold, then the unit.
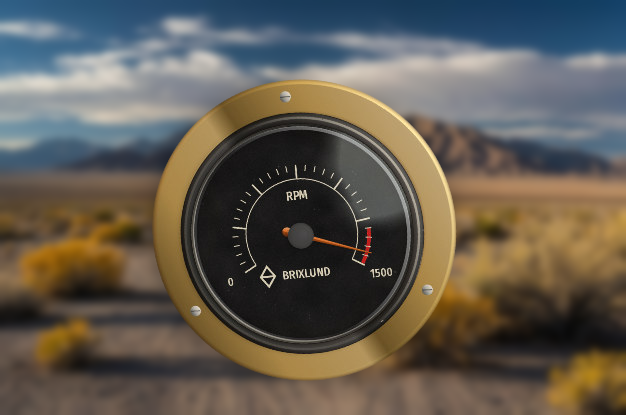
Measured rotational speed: **1425** rpm
